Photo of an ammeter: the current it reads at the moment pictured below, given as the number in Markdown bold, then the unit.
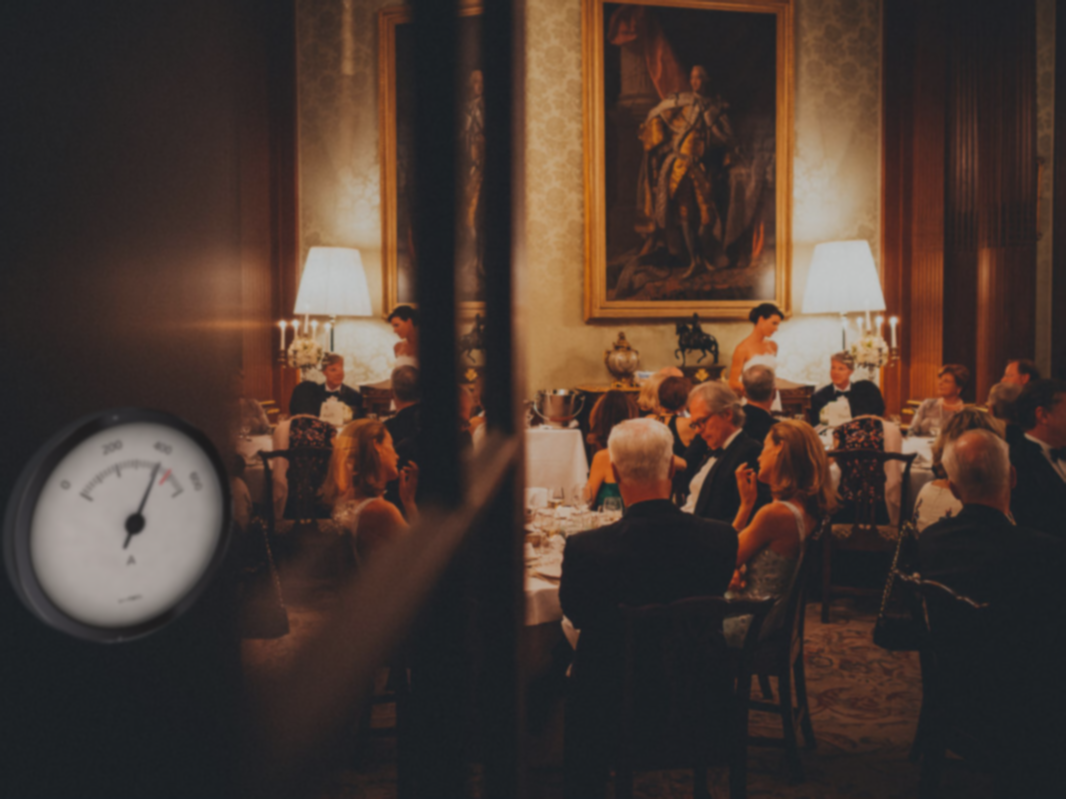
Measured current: **400** A
